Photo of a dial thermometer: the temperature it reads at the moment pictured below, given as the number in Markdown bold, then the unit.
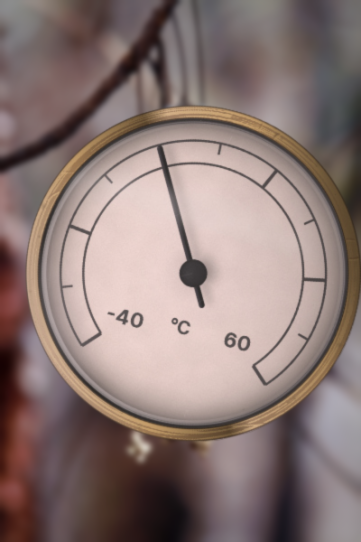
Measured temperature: **0** °C
